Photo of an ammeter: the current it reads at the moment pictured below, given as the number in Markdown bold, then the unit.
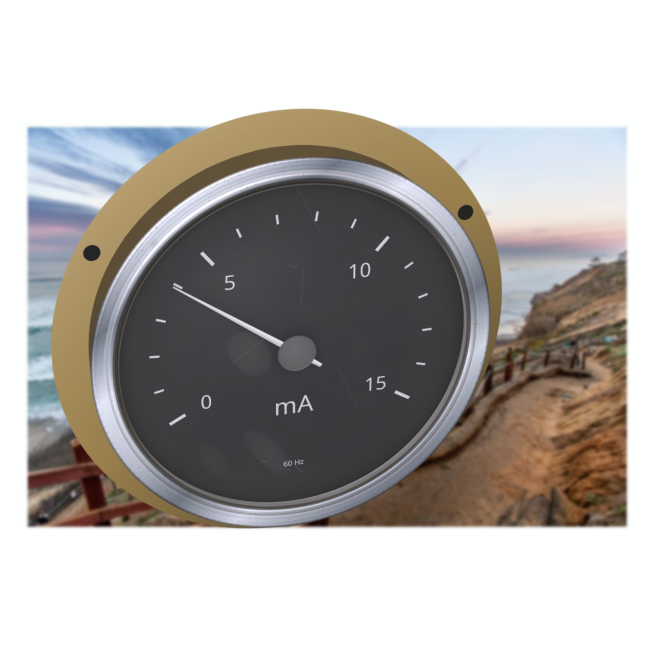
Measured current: **4** mA
